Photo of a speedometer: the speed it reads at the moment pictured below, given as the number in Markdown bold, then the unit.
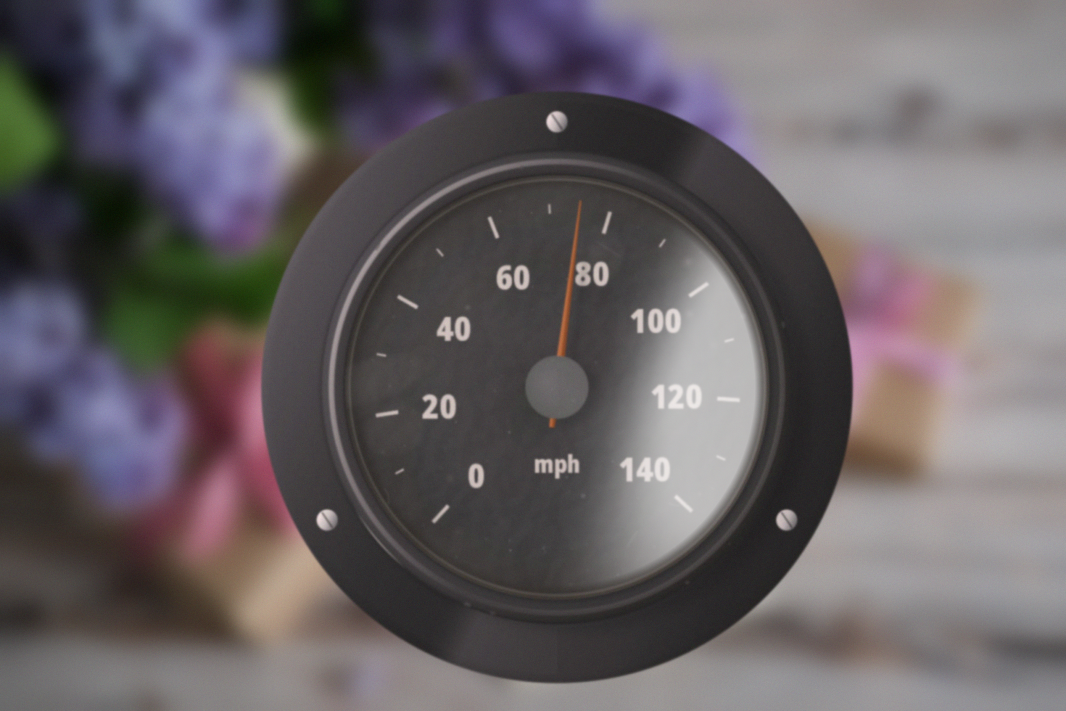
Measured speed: **75** mph
